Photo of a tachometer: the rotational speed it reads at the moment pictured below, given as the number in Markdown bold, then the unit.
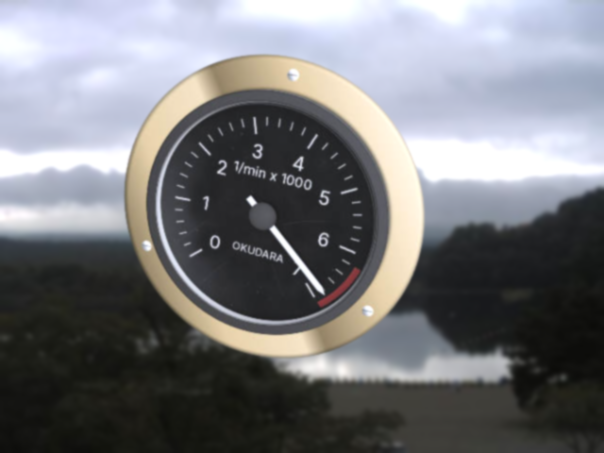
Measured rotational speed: **6800** rpm
